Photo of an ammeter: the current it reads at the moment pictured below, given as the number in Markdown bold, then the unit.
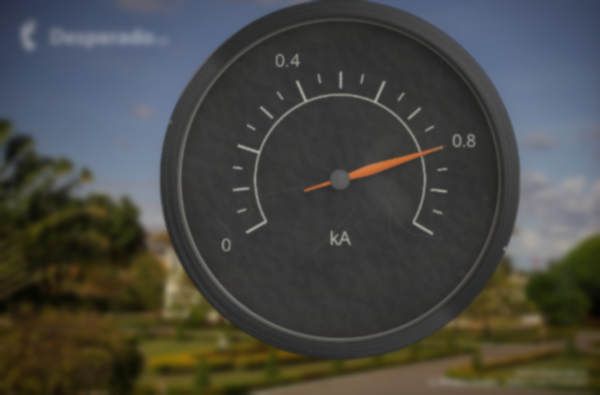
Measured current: **0.8** kA
